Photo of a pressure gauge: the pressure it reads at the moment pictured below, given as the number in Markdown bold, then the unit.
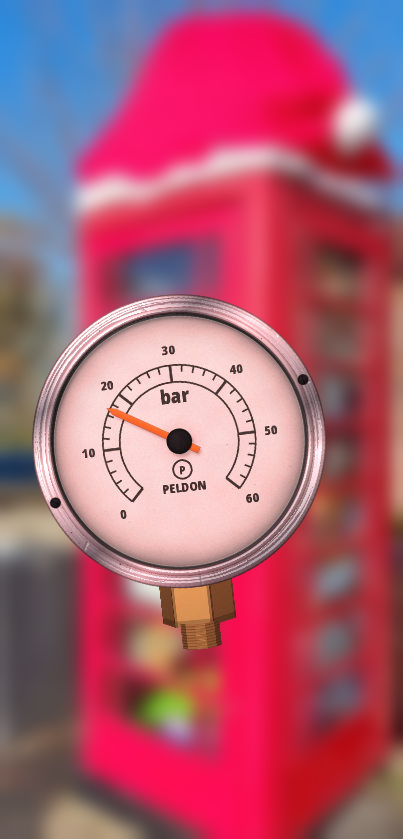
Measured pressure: **17** bar
